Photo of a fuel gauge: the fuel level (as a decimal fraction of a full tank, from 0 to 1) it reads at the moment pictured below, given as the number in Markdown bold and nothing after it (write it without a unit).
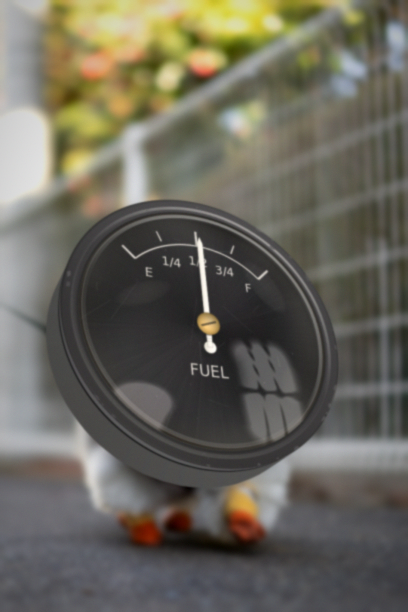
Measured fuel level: **0.5**
